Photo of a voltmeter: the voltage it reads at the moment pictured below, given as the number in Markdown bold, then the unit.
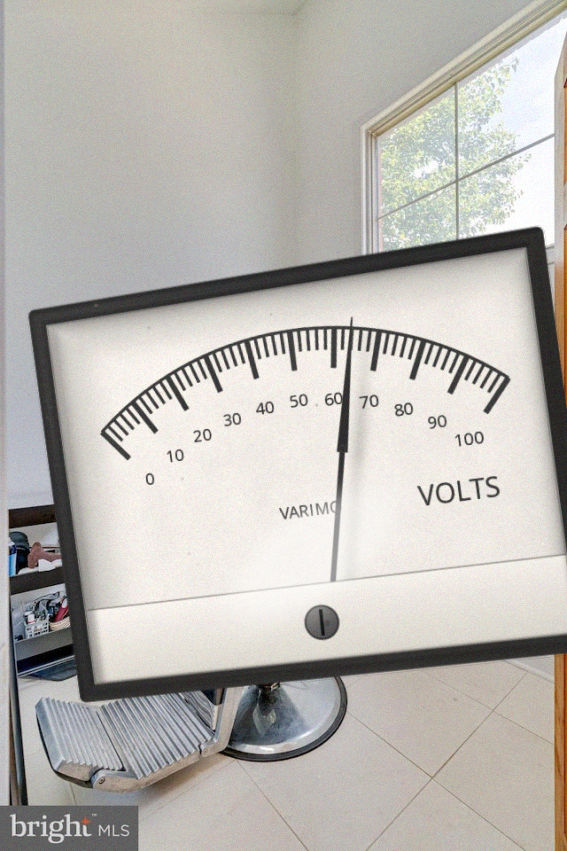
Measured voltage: **64** V
